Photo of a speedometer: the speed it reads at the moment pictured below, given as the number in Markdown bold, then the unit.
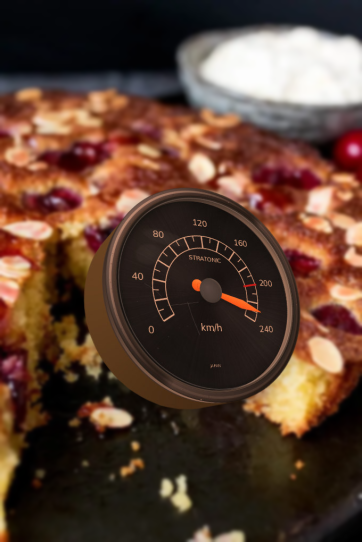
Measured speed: **230** km/h
